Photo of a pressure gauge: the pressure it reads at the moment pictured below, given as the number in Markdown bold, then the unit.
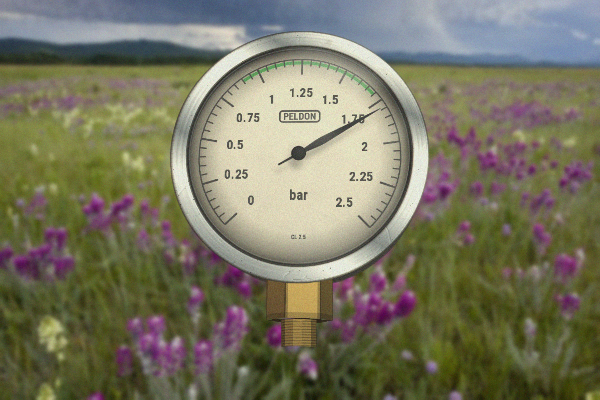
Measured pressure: **1.8** bar
